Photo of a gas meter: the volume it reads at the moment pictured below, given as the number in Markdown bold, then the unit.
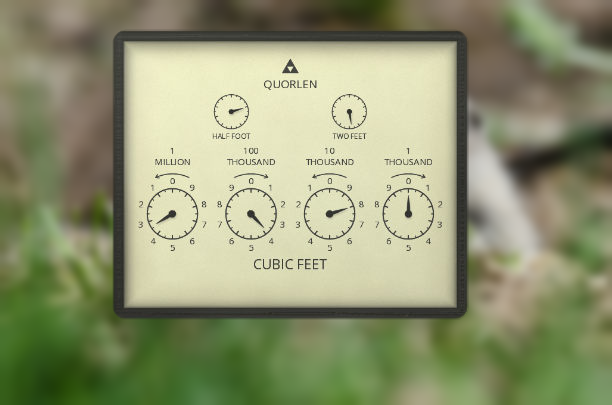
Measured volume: **338000** ft³
